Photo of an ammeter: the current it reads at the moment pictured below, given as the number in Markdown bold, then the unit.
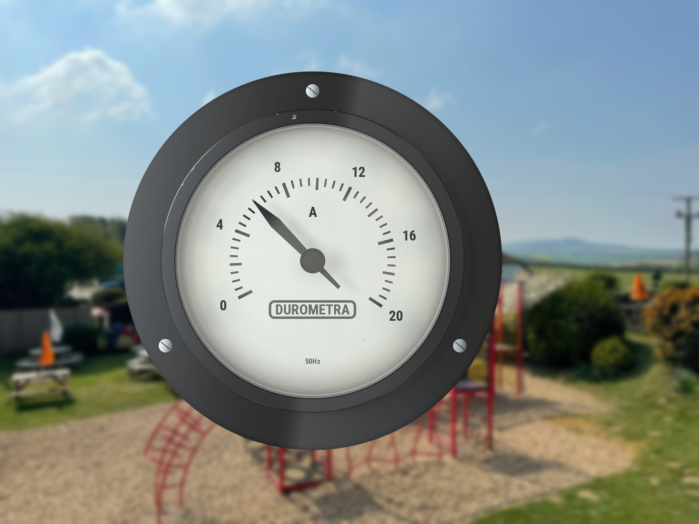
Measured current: **6** A
